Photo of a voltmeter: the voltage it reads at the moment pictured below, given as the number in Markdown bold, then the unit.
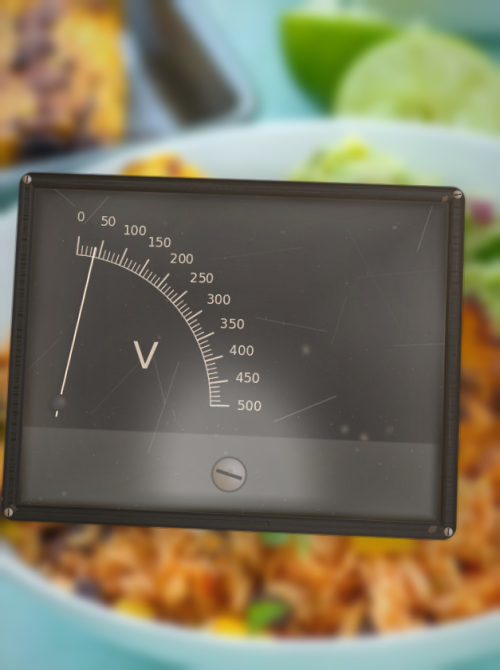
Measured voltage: **40** V
